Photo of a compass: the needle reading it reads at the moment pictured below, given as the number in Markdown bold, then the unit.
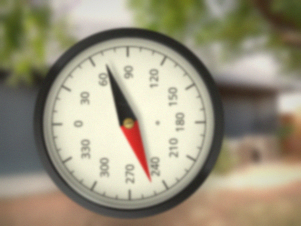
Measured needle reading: **250** °
